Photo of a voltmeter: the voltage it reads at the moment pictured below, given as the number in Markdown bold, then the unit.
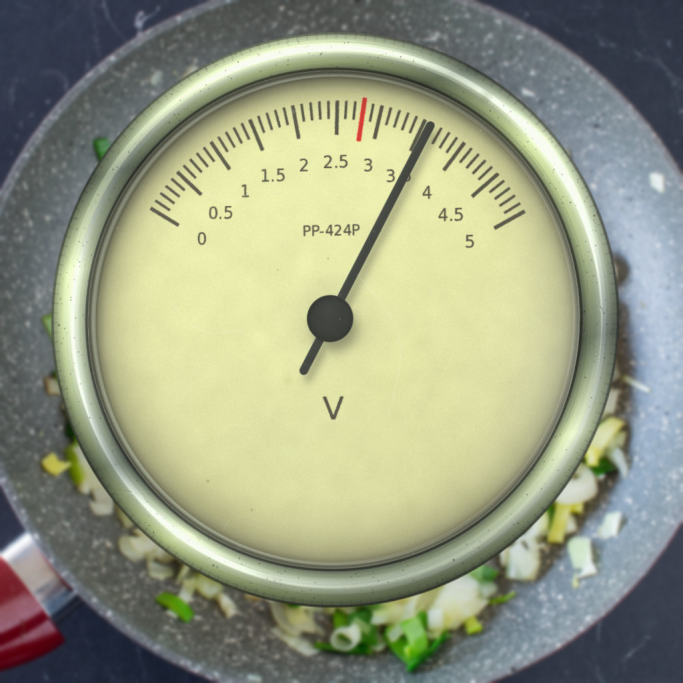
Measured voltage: **3.6** V
